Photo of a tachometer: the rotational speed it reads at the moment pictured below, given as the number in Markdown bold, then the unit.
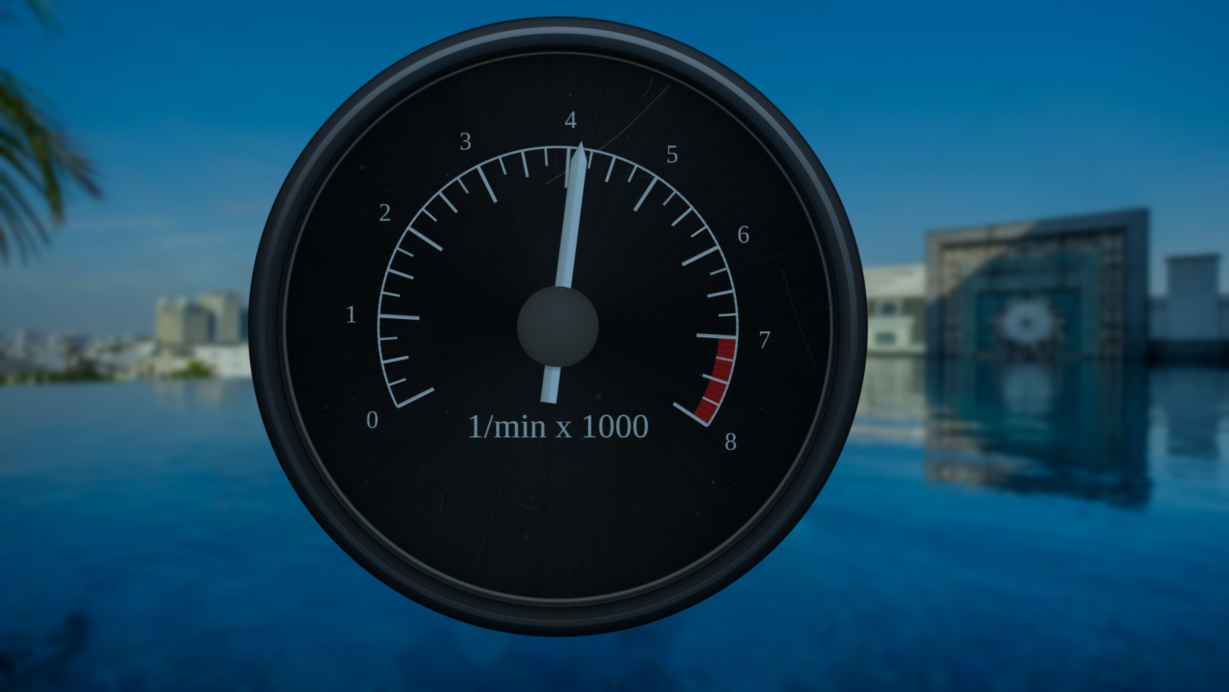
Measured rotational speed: **4125** rpm
